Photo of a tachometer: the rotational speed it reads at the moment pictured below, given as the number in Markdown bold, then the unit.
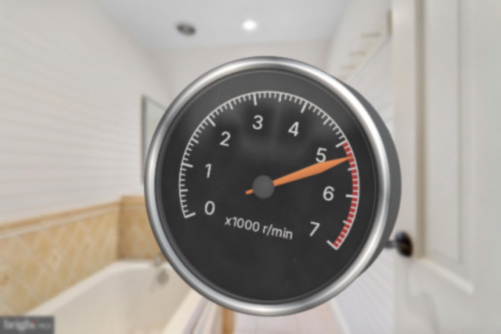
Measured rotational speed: **5300** rpm
